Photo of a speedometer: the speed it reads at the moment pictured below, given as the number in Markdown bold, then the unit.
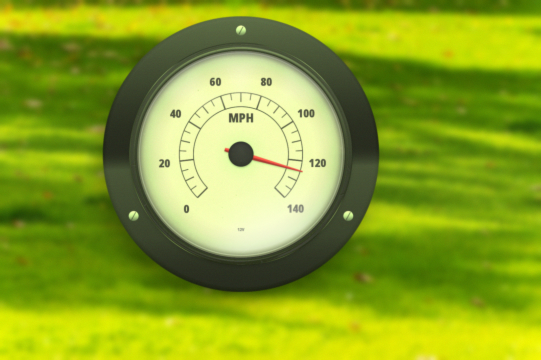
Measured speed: **125** mph
